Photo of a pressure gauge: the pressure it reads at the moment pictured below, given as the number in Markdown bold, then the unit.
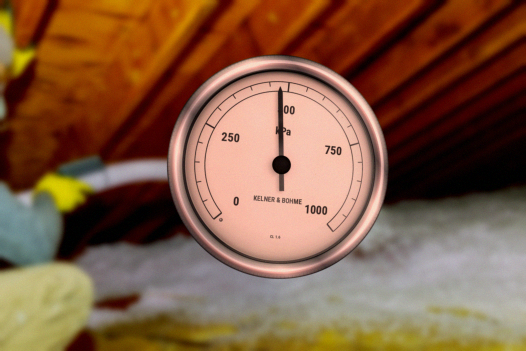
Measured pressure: **475** kPa
